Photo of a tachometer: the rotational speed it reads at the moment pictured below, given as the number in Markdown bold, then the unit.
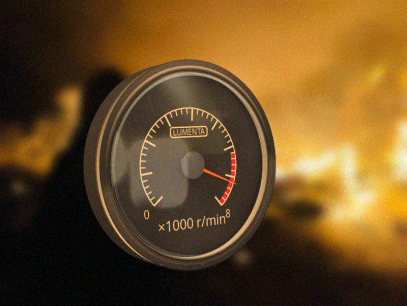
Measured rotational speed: **7200** rpm
